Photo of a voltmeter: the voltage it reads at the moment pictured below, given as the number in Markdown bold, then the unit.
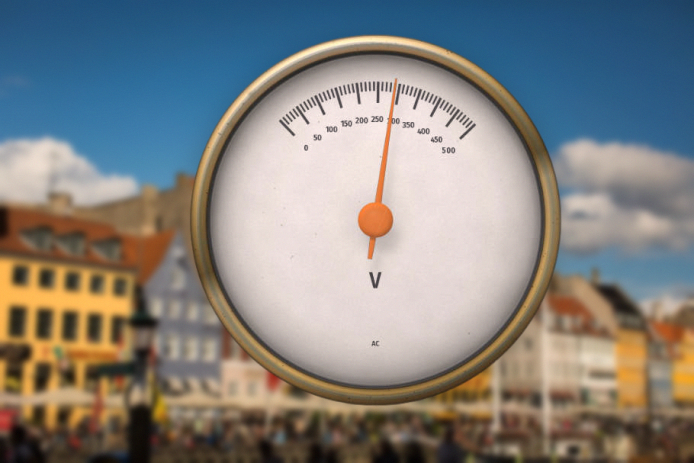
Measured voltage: **290** V
